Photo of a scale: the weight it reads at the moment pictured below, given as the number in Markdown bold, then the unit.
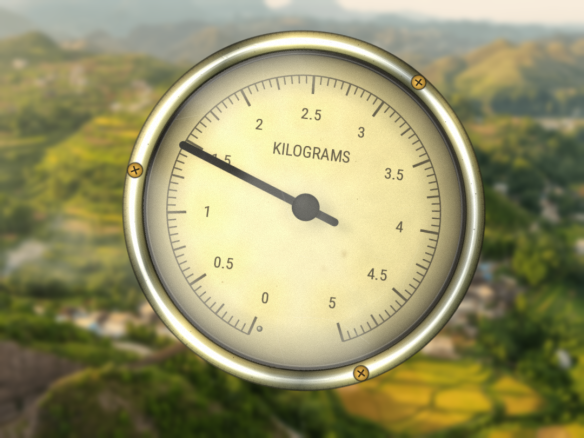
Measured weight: **1.45** kg
